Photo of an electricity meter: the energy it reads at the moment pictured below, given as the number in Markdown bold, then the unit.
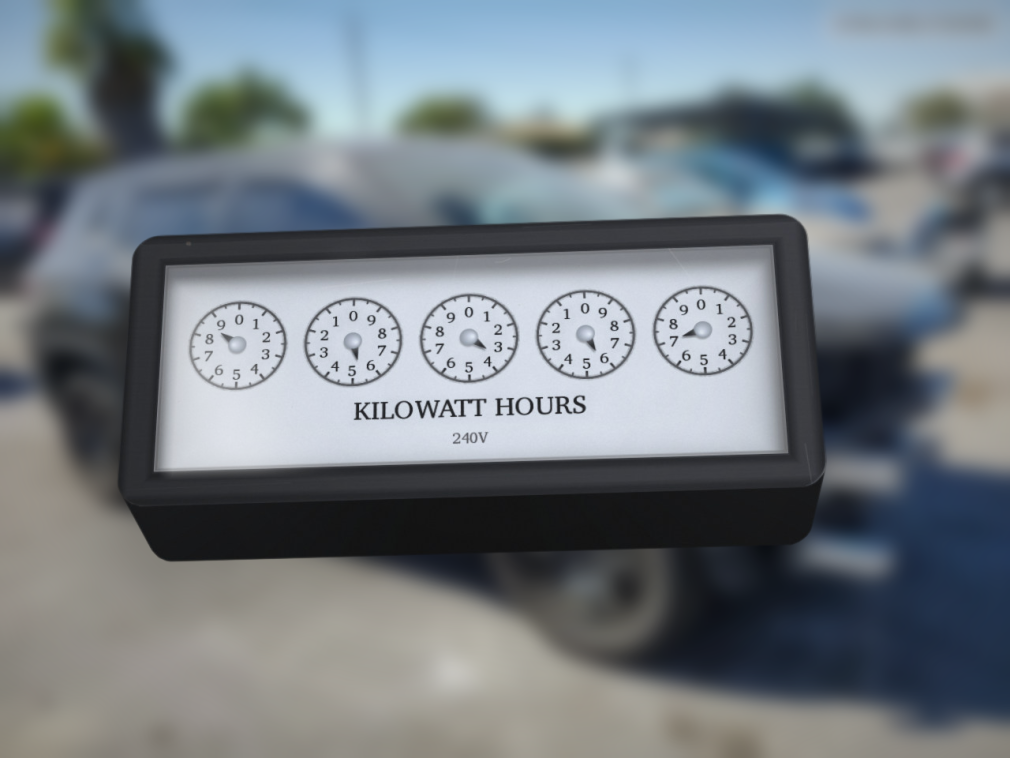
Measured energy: **85357** kWh
